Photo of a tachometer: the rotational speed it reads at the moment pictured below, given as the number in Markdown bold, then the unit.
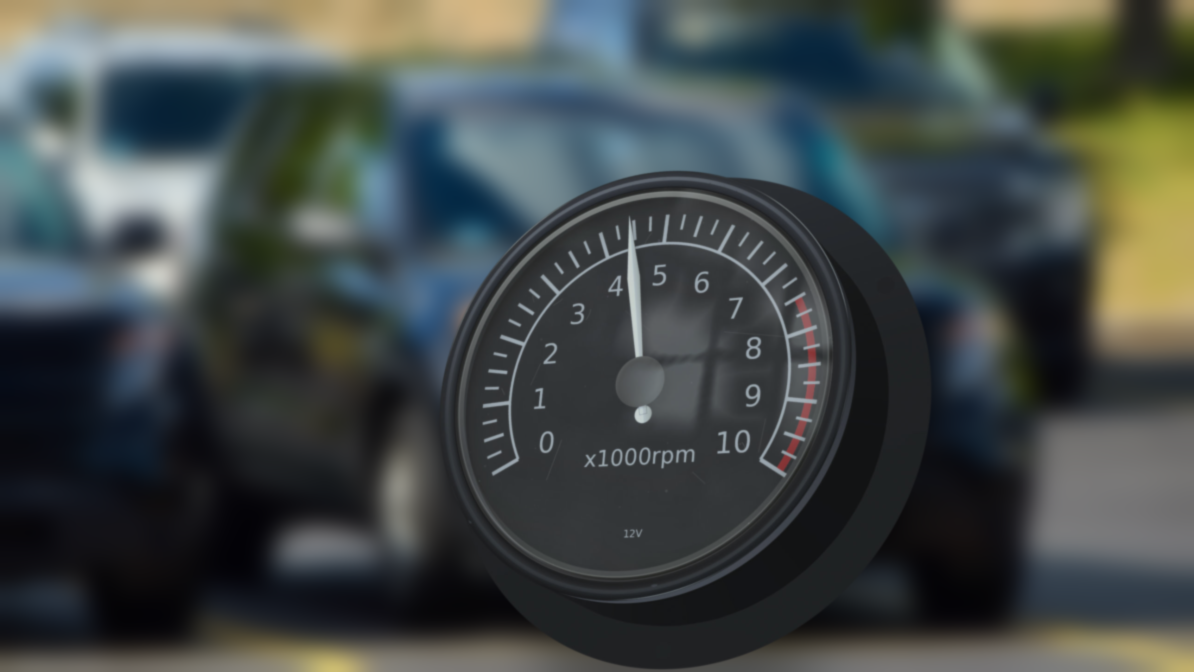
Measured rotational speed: **4500** rpm
